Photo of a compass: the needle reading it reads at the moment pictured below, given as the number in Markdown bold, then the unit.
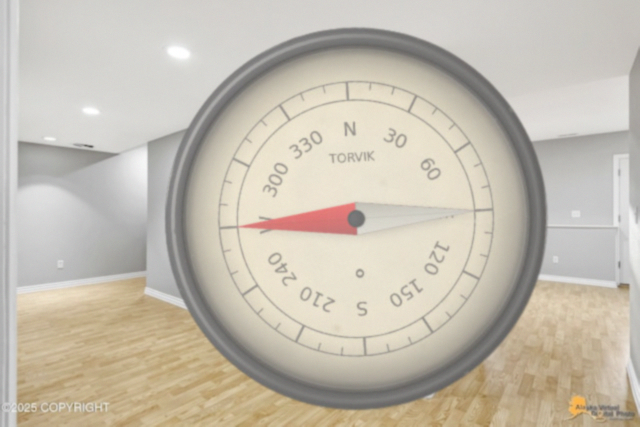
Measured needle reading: **270** °
